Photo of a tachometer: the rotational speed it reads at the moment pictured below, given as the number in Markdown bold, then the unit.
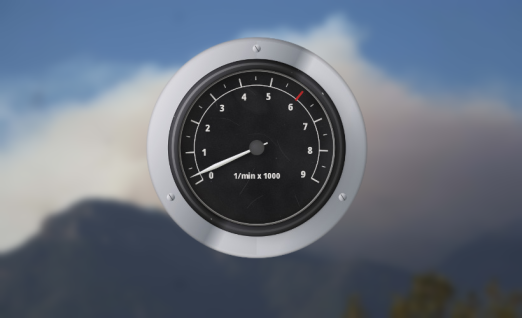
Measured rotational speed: **250** rpm
